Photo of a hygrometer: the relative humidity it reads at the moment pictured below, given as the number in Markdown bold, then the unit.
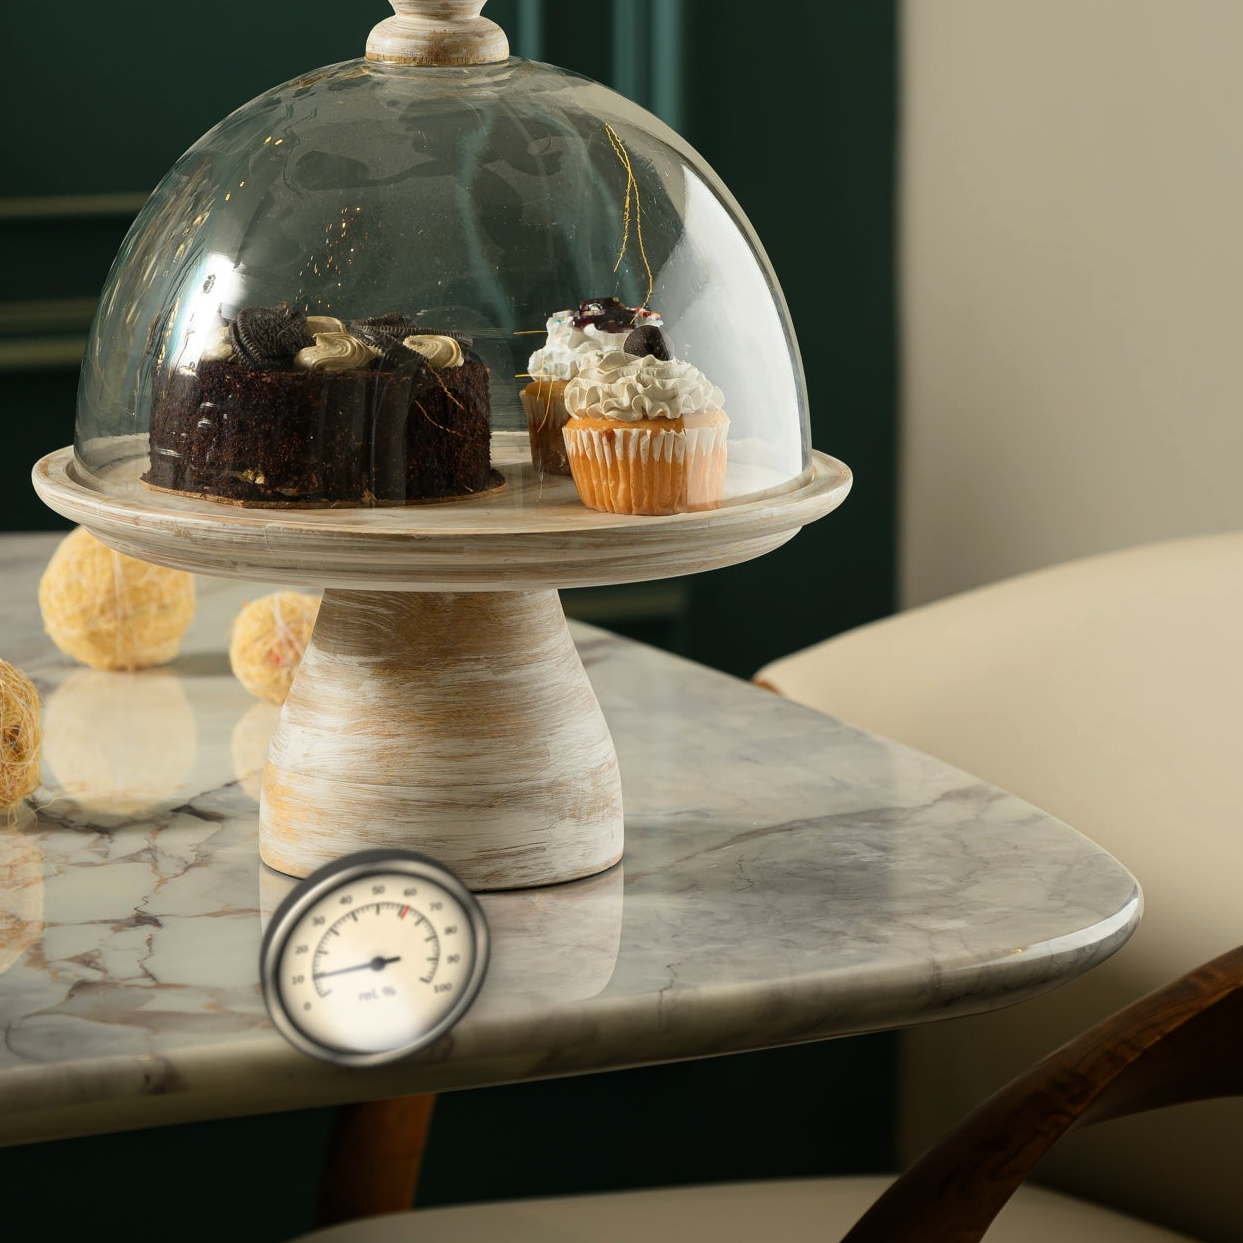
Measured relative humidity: **10** %
